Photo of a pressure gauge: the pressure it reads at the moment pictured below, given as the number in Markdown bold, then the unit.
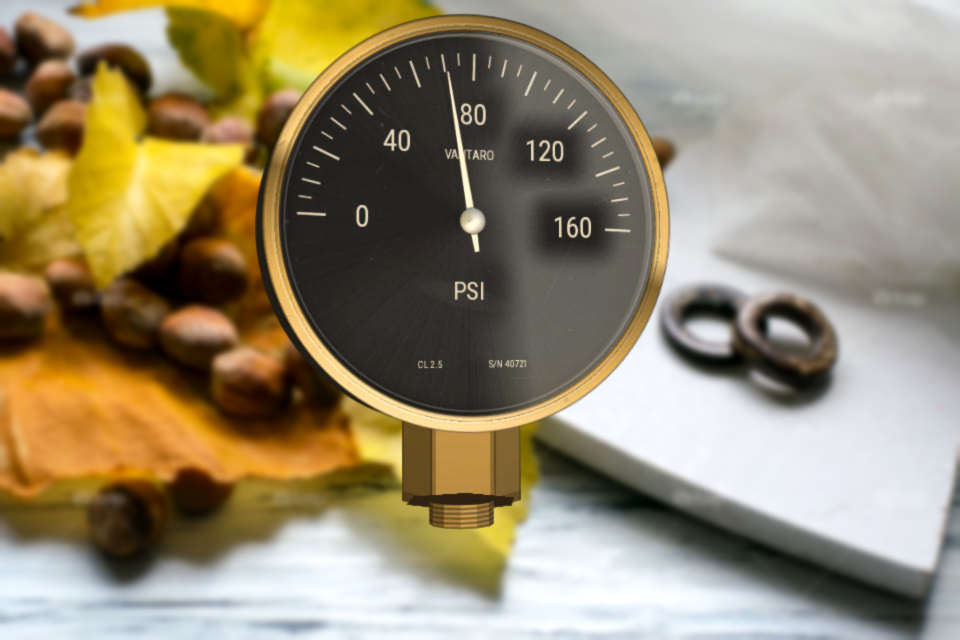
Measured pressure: **70** psi
